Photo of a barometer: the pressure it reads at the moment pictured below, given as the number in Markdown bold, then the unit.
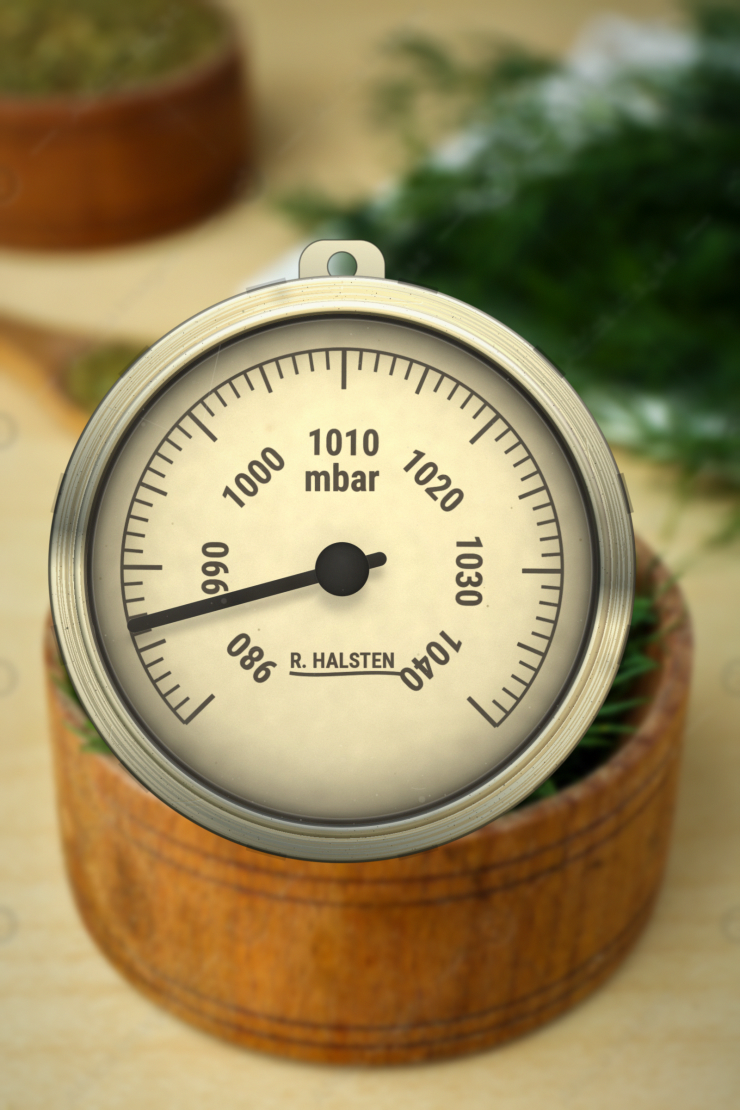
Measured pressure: **986.5** mbar
